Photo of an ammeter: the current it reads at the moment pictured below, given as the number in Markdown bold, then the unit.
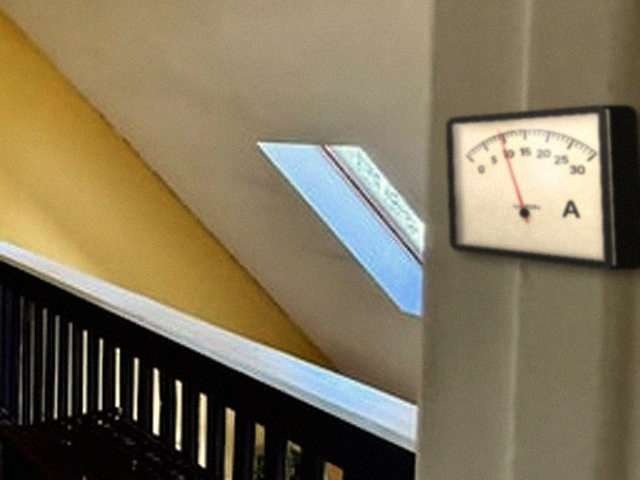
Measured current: **10** A
